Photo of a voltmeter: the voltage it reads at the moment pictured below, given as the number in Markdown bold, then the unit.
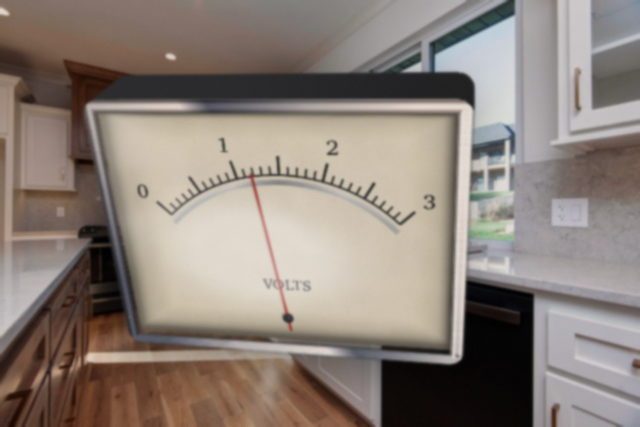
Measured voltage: **1.2** V
